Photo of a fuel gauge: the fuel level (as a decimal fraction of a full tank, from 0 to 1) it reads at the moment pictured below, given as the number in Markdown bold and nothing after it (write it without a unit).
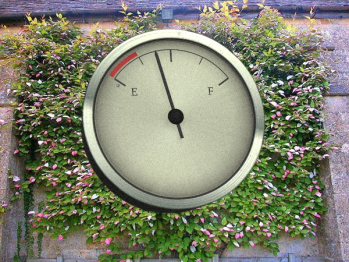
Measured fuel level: **0.375**
